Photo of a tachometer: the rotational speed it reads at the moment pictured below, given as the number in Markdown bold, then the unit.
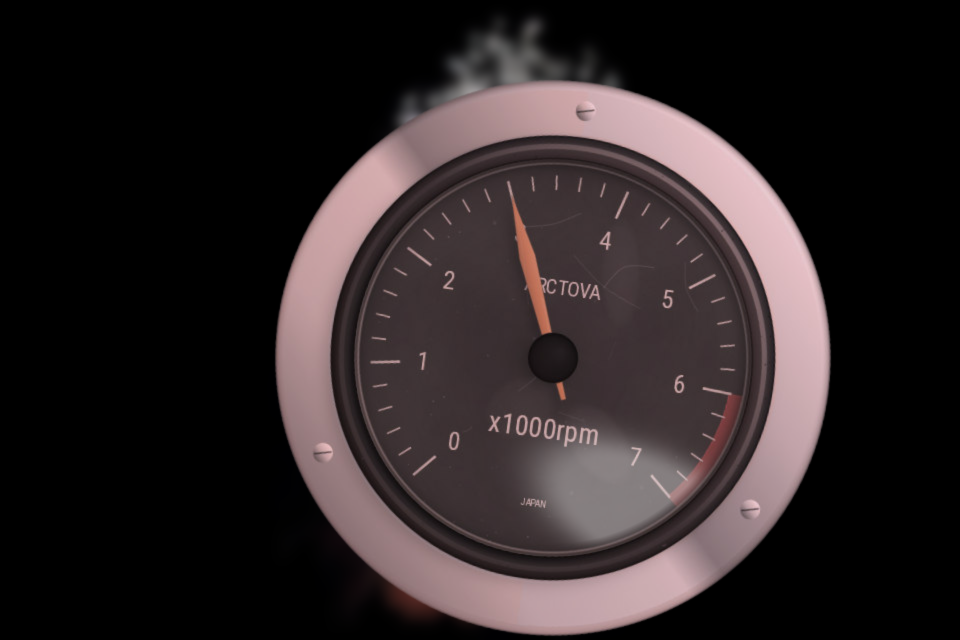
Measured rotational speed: **3000** rpm
